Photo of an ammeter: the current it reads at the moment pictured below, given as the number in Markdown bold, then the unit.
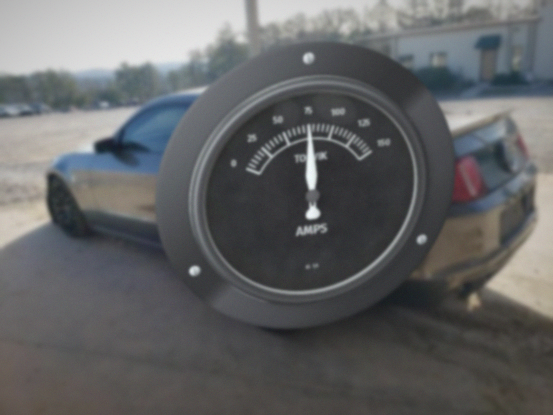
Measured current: **75** A
